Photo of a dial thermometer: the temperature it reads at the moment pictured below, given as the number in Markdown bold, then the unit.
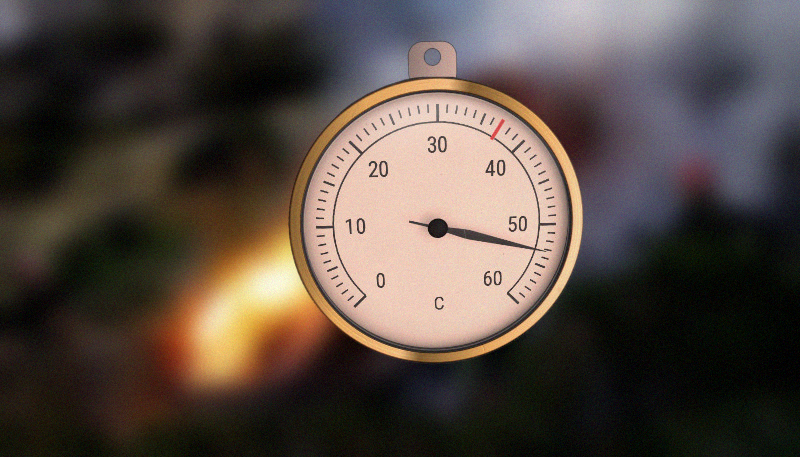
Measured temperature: **53** °C
